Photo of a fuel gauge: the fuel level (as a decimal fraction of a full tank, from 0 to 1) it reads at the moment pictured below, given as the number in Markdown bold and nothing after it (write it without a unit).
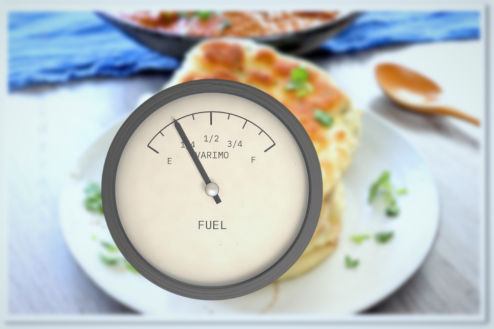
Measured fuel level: **0.25**
